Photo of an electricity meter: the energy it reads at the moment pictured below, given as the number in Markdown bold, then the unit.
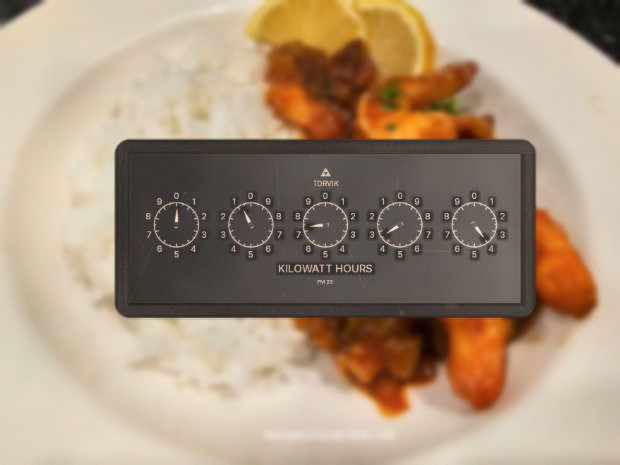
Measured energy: **734** kWh
